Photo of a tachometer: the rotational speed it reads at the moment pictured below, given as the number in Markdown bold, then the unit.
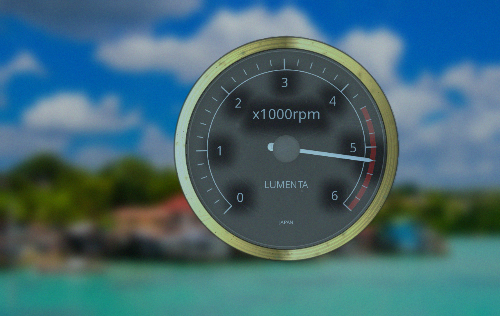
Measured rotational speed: **5200** rpm
